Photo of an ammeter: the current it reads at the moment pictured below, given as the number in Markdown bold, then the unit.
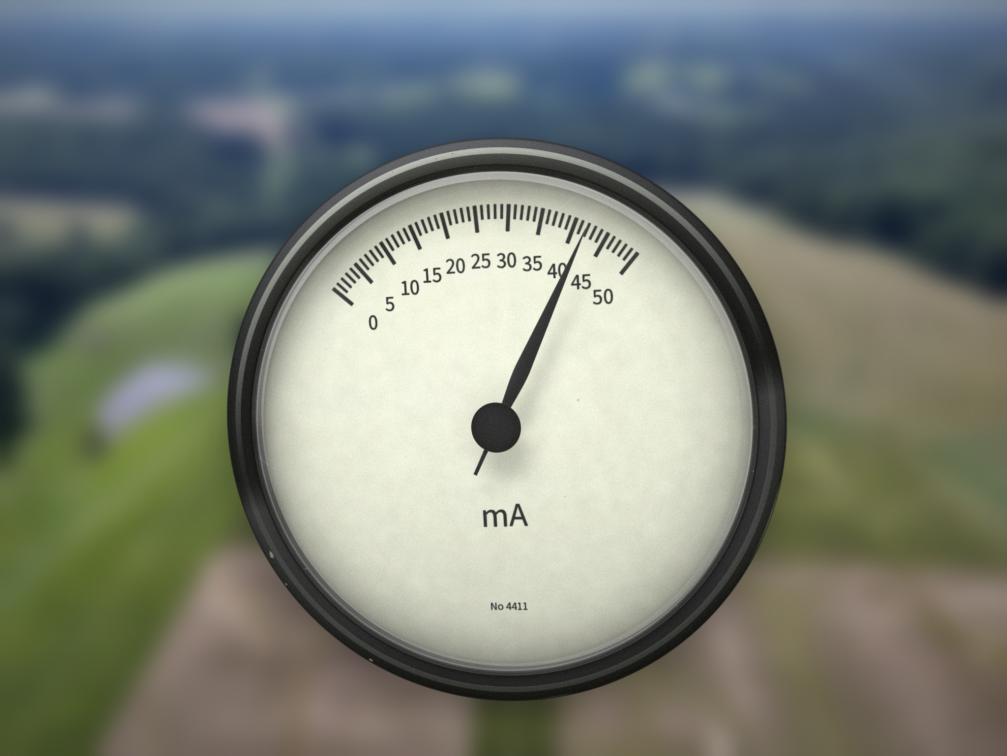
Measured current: **42** mA
